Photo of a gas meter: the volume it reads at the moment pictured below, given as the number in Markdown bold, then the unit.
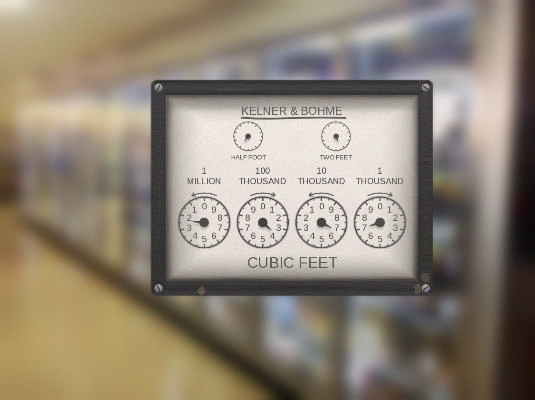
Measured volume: **236700** ft³
